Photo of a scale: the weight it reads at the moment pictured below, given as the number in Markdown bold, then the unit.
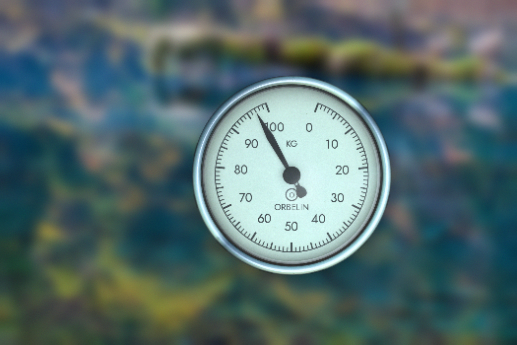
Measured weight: **97** kg
